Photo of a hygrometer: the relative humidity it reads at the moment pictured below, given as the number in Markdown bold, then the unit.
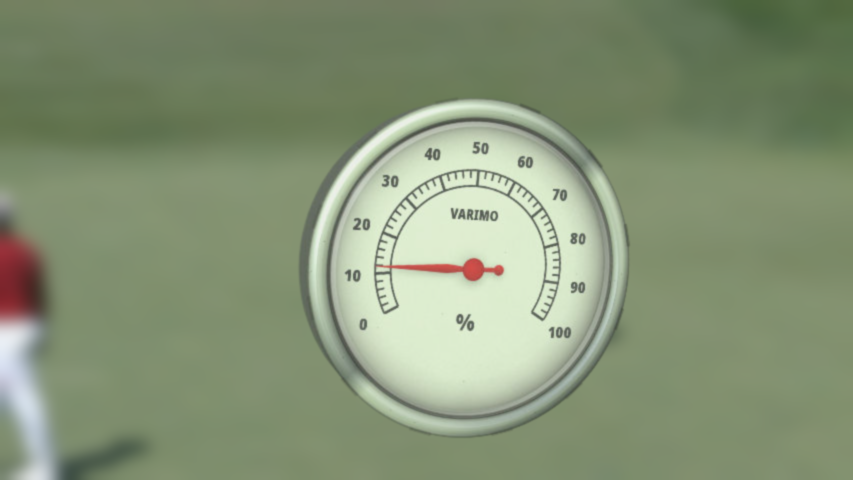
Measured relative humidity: **12** %
